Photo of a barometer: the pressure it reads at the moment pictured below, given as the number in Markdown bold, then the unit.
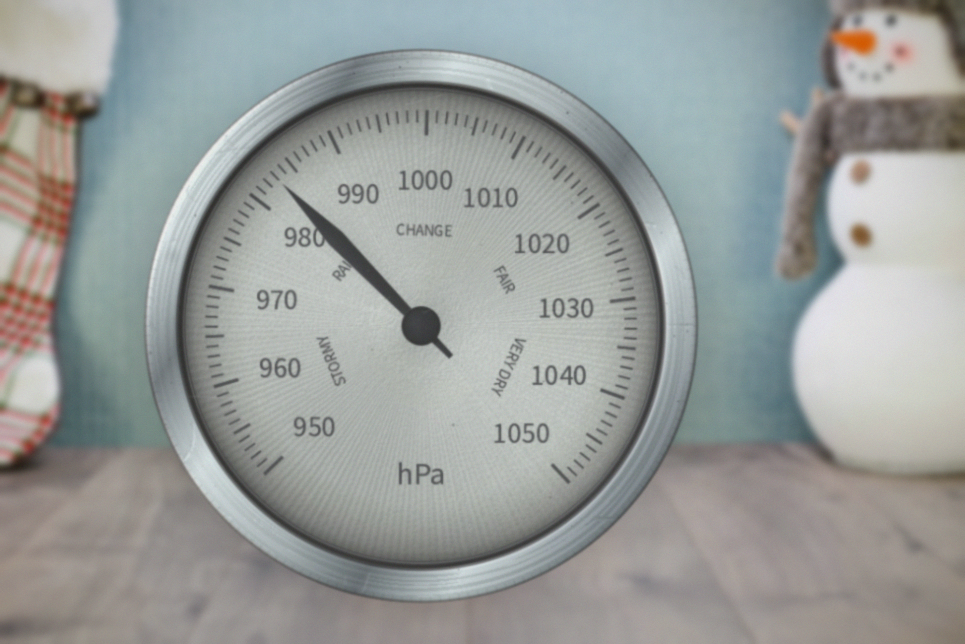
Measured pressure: **983** hPa
